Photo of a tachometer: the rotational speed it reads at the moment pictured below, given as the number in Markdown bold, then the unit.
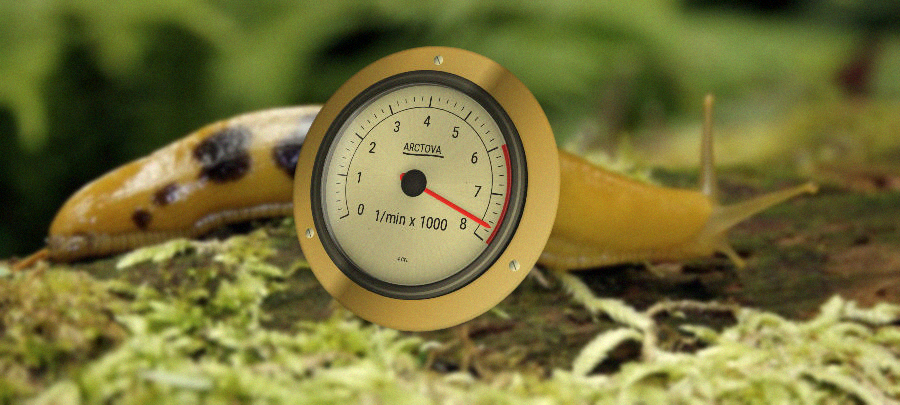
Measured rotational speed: **7700** rpm
